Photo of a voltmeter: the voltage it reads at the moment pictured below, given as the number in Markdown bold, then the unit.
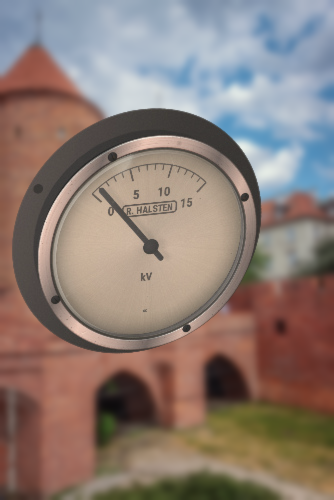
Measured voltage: **1** kV
